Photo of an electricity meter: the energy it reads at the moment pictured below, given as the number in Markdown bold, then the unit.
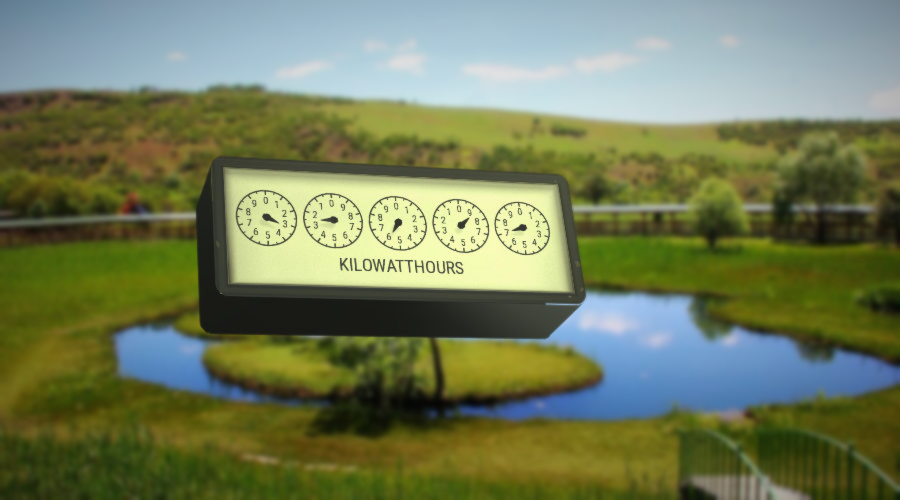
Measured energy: **32587** kWh
